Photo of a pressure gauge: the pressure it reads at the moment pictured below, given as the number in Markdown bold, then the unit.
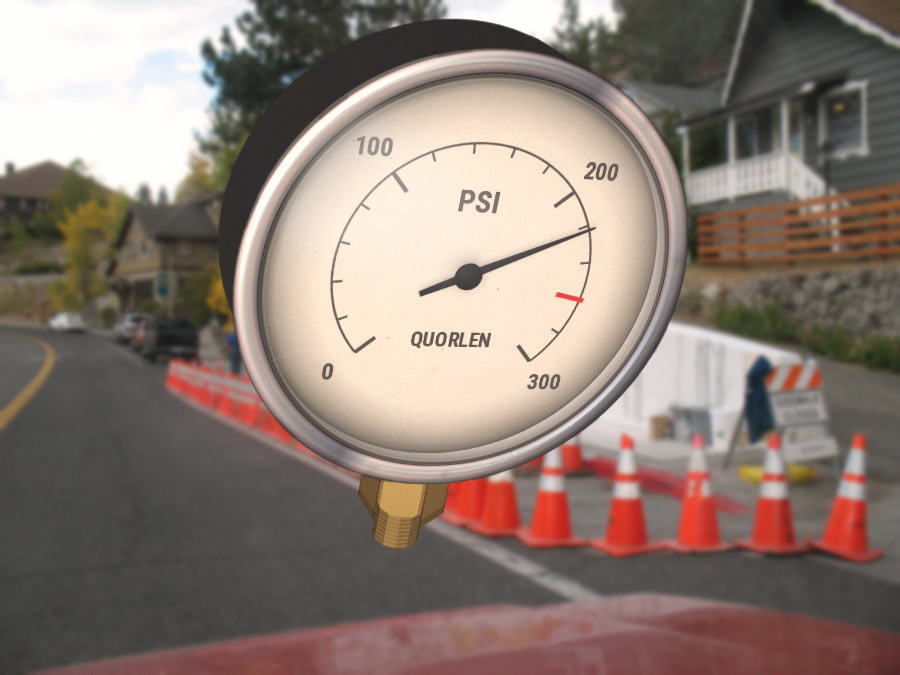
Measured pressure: **220** psi
